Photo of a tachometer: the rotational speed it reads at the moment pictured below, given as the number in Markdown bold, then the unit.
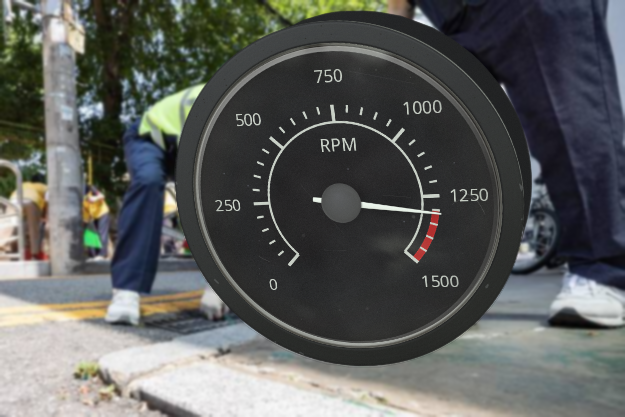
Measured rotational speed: **1300** rpm
